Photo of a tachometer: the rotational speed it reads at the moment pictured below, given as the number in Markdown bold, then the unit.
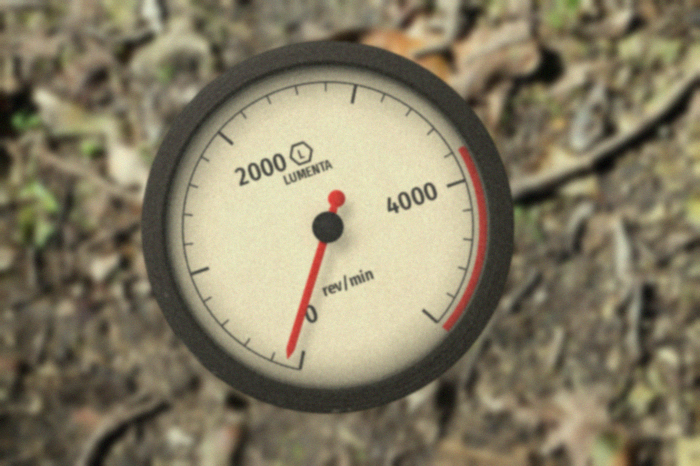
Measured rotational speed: **100** rpm
